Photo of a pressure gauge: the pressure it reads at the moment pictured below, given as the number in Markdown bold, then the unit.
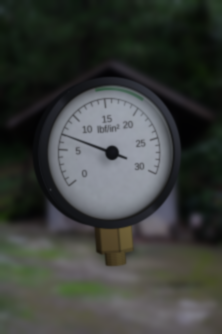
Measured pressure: **7** psi
